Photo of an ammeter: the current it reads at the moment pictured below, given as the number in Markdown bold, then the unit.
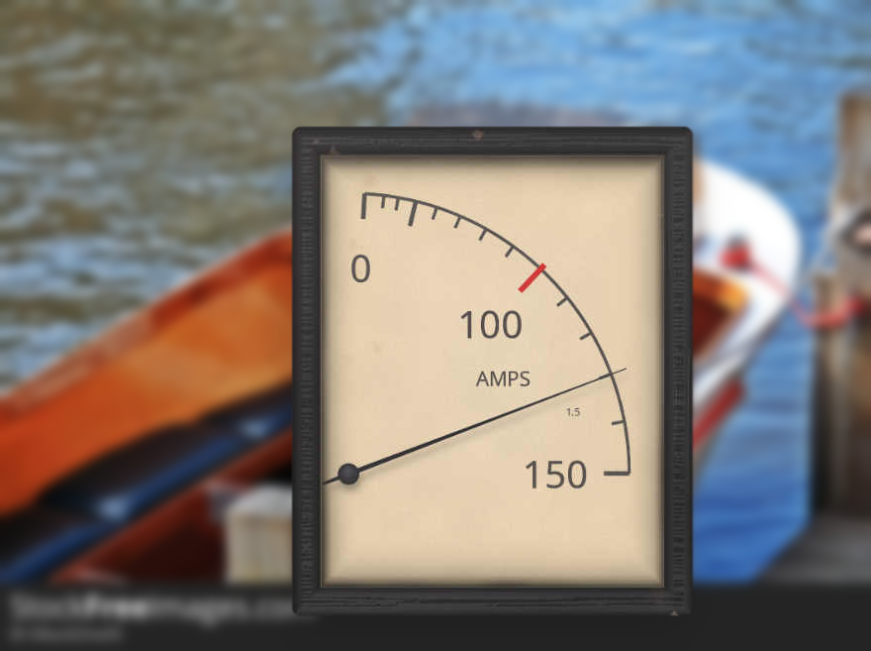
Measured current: **130** A
